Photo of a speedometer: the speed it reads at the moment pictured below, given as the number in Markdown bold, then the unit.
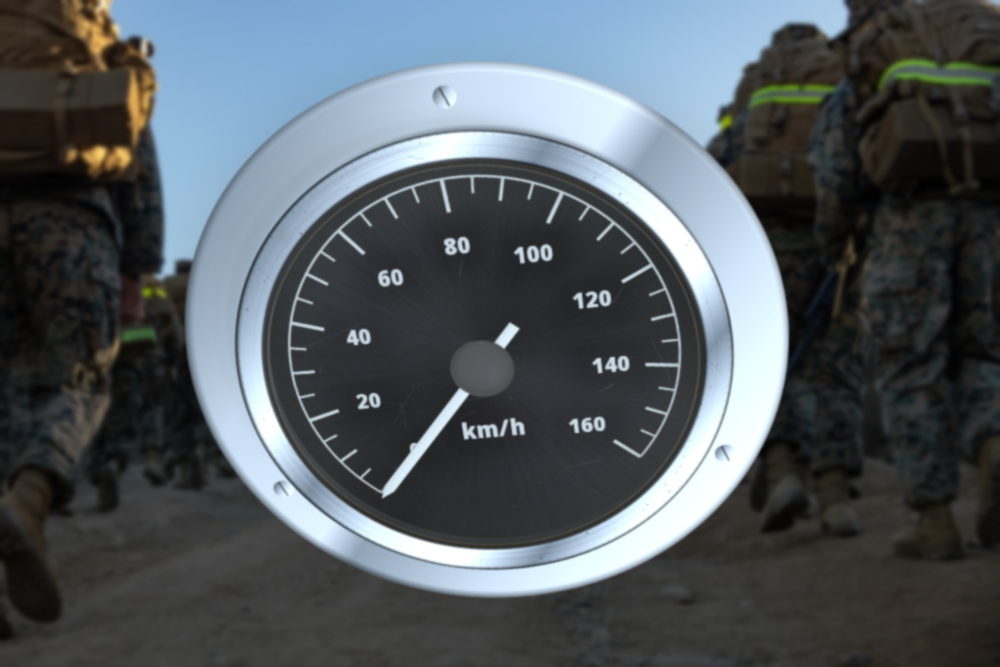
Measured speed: **0** km/h
